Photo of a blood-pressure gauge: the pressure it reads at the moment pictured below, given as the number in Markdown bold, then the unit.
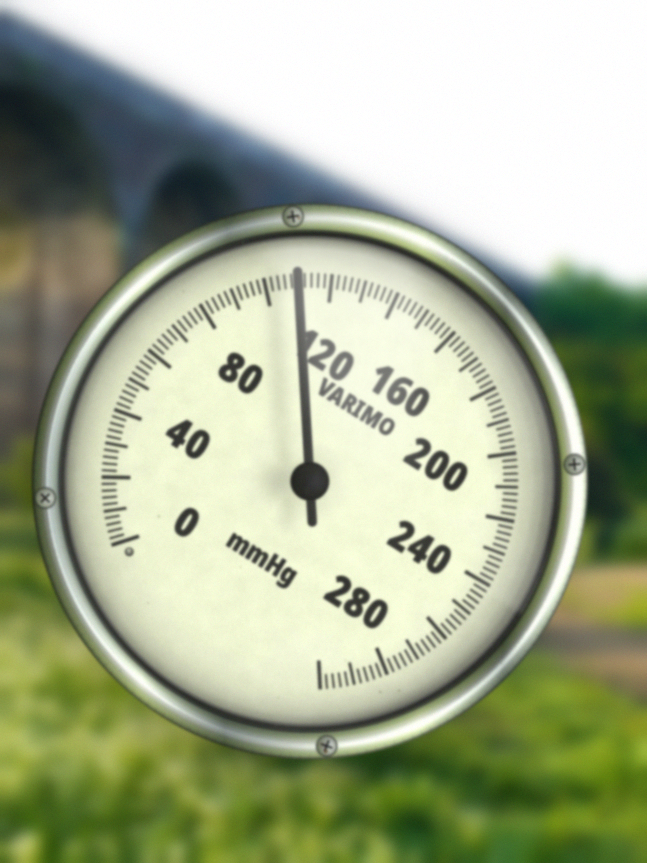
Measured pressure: **110** mmHg
